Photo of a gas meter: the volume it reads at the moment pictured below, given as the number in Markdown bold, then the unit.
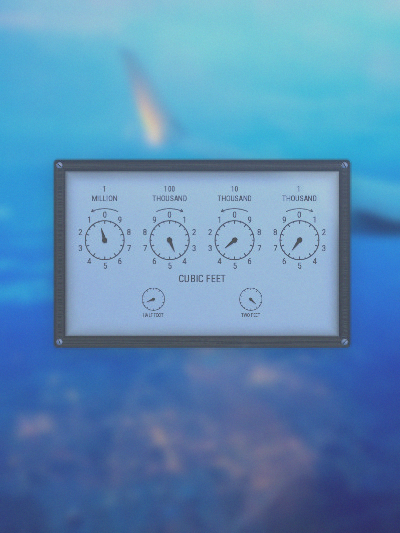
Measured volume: **43600** ft³
